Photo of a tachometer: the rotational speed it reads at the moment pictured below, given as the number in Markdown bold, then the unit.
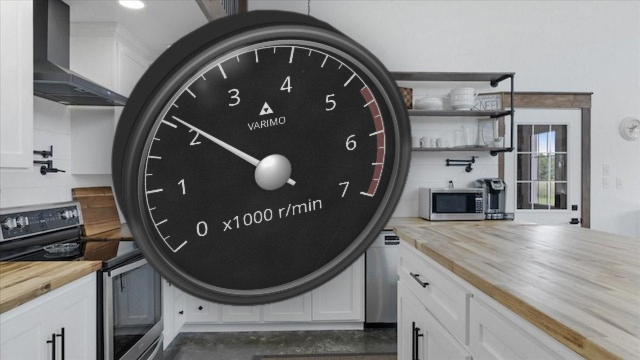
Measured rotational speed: **2125** rpm
